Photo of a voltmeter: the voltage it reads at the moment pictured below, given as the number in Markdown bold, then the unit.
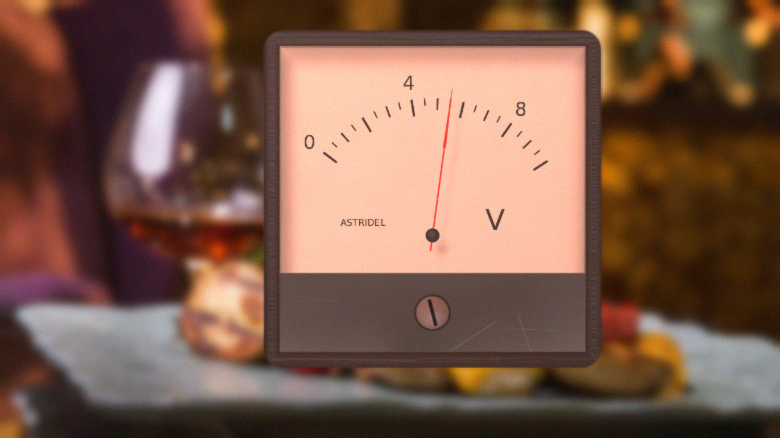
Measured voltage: **5.5** V
